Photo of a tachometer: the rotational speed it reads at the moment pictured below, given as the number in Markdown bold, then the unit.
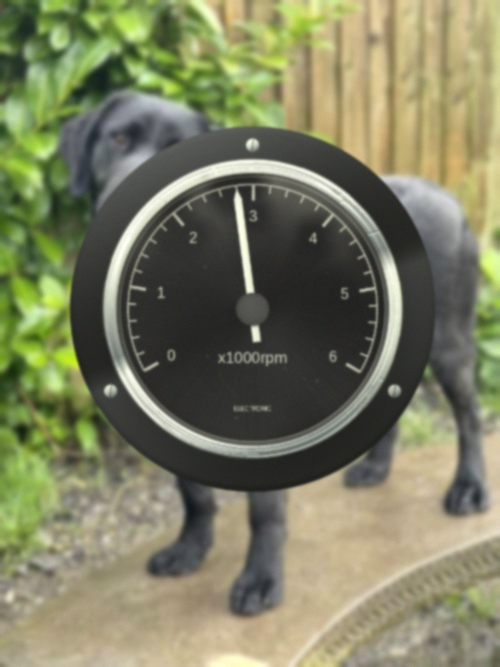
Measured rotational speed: **2800** rpm
